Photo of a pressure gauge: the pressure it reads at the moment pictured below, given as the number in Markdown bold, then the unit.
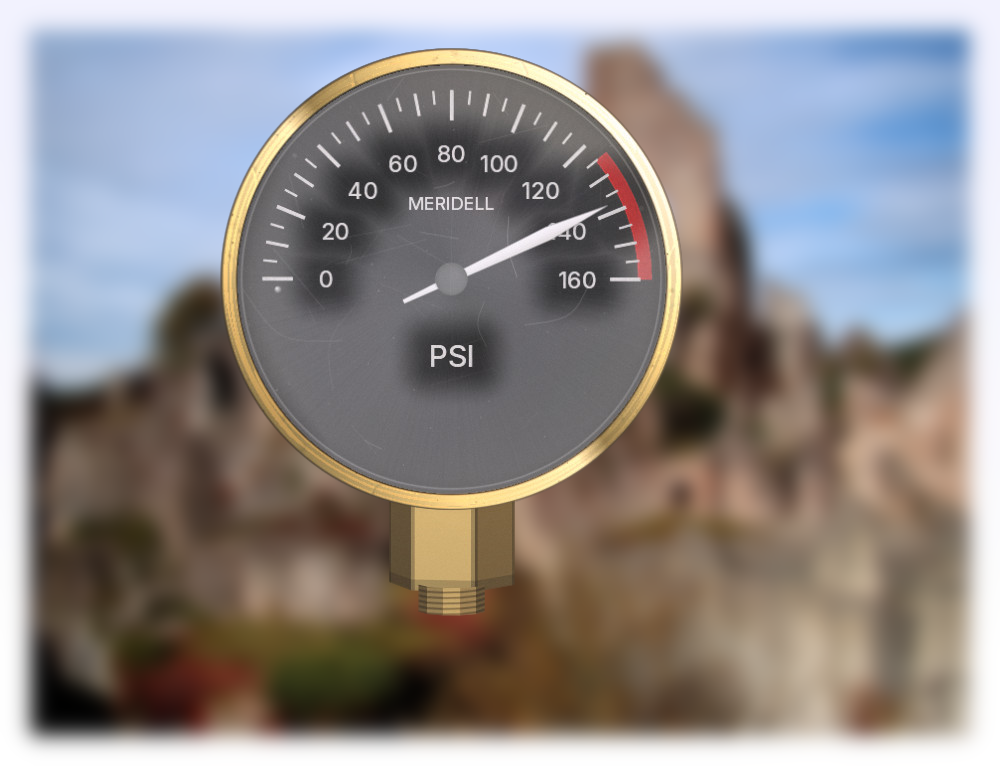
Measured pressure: **137.5** psi
